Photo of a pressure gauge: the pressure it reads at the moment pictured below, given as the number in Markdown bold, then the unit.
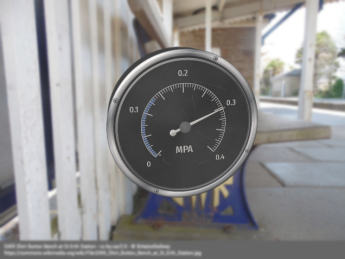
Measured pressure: **0.3** MPa
